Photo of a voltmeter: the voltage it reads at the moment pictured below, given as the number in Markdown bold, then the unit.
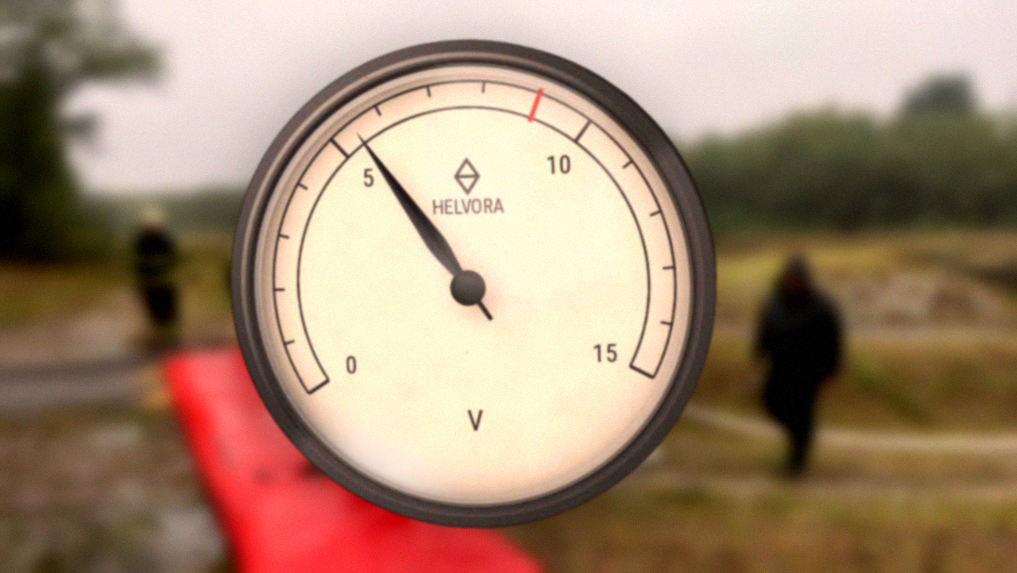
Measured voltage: **5.5** V
